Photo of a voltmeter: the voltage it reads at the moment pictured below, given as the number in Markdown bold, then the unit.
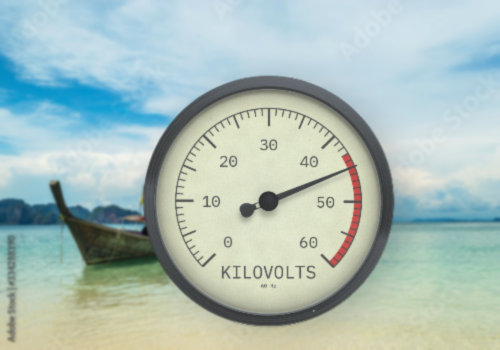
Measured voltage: **45** kV
